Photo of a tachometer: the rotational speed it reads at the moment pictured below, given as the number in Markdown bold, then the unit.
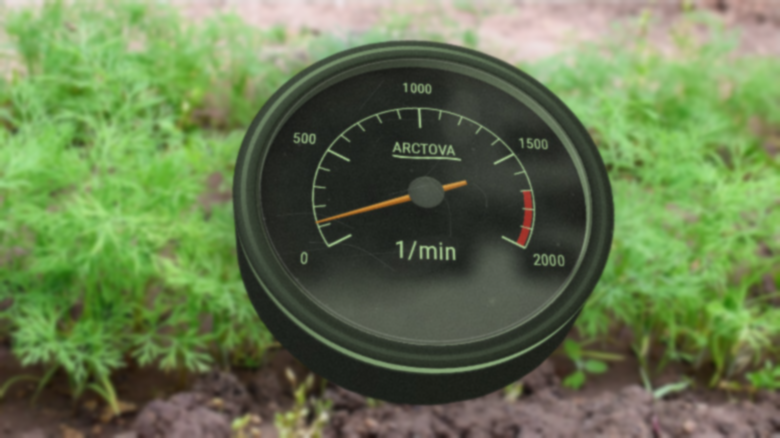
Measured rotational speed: **100** rpm
